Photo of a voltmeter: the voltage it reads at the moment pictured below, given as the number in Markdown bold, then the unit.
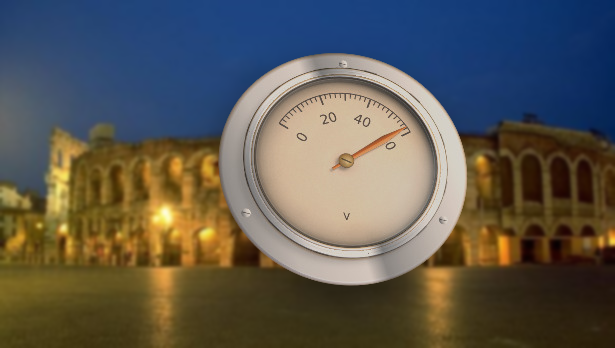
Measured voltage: **58** V
